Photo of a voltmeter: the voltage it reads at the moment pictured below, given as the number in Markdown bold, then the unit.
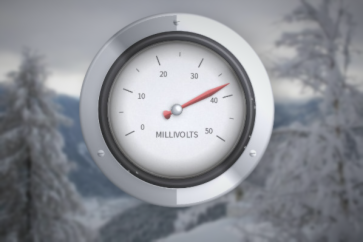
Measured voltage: **37.5** mV
